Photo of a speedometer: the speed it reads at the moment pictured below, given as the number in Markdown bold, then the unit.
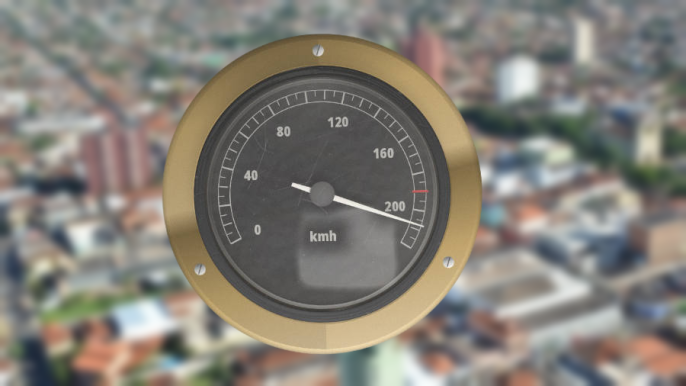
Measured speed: **207.5** km/h
